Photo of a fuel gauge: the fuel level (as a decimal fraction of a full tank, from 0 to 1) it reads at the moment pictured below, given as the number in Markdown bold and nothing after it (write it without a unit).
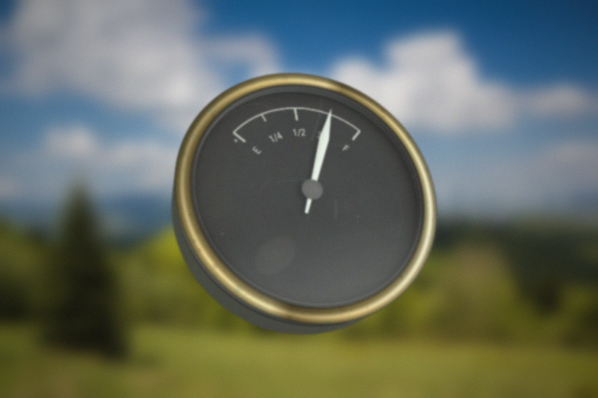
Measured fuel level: **0.75**
